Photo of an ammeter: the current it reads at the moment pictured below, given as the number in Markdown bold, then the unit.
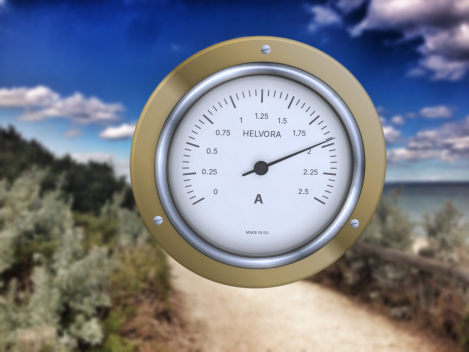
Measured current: **1.95** A
